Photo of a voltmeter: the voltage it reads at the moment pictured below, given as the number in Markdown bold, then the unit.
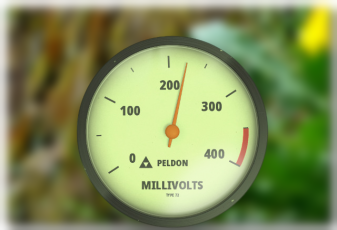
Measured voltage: **225** mV
